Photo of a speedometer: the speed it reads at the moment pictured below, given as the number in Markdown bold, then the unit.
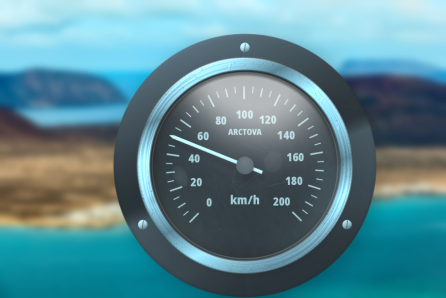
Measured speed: **50** km/h
